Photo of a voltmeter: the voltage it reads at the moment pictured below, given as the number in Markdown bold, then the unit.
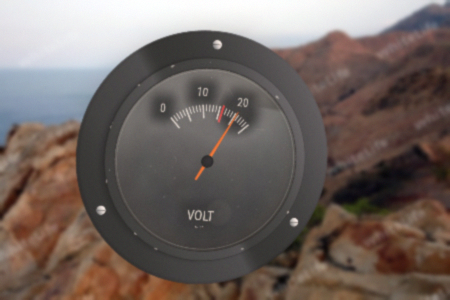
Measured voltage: **20** V
